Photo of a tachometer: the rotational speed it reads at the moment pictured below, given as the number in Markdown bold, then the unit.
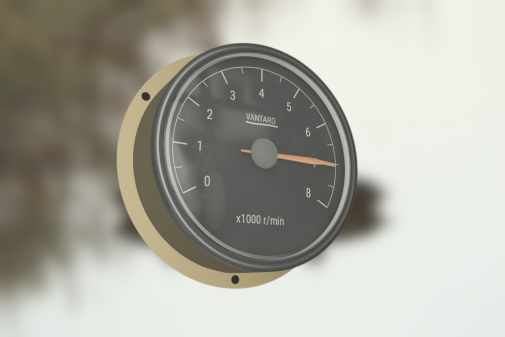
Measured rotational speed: **7000** rpm
